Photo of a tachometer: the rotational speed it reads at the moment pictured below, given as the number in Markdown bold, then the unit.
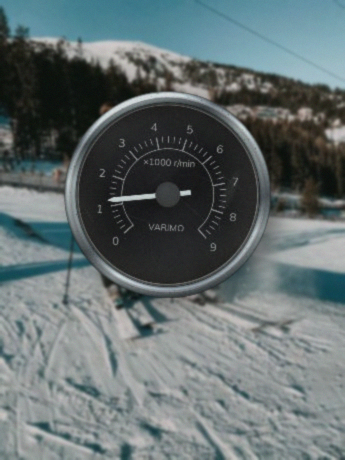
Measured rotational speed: **1200** rpm
